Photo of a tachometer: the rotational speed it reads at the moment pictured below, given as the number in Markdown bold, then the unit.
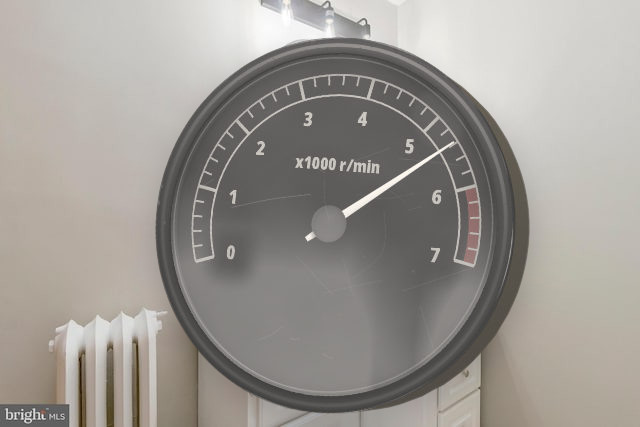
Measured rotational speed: **5400** rpm
